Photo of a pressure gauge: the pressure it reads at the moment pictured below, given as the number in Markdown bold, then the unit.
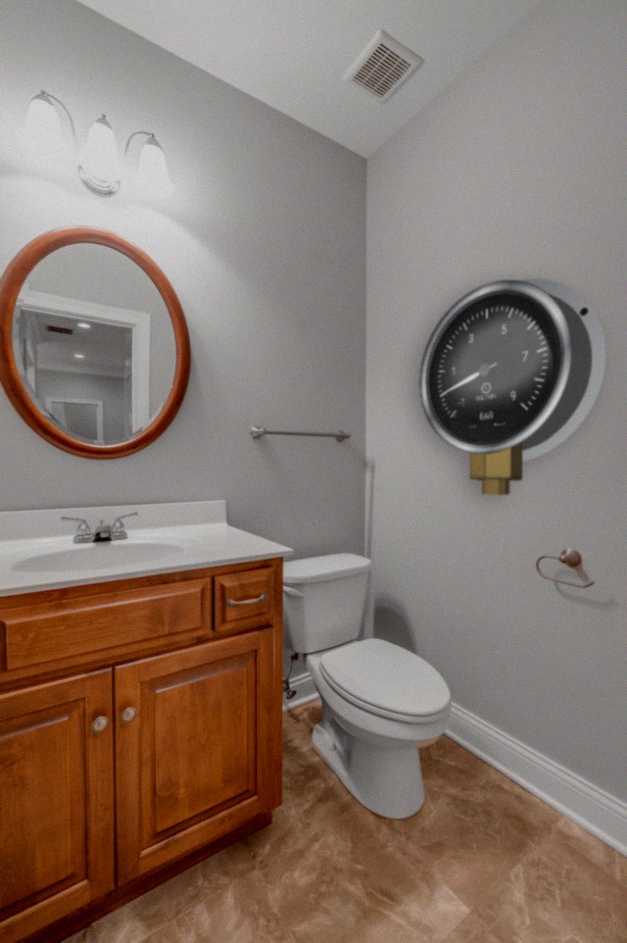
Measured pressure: **0** bar
